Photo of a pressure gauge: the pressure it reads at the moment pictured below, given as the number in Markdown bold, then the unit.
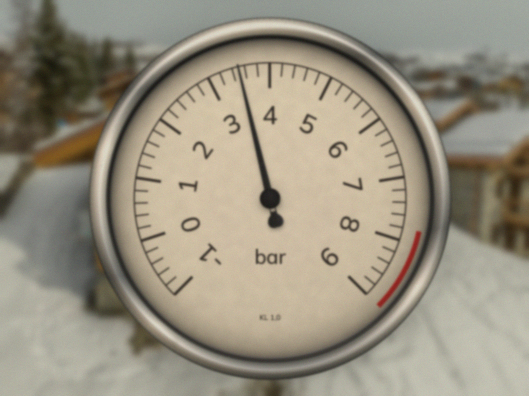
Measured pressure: **3.5** bar
